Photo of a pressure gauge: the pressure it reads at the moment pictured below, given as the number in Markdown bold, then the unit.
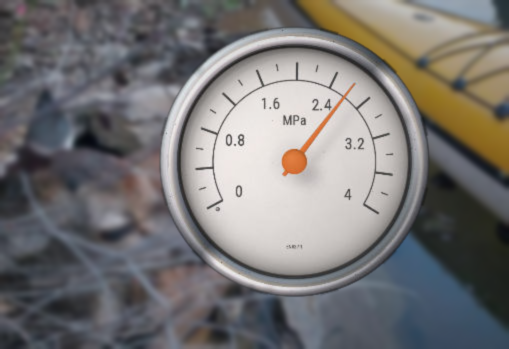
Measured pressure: **2.6** MPa
